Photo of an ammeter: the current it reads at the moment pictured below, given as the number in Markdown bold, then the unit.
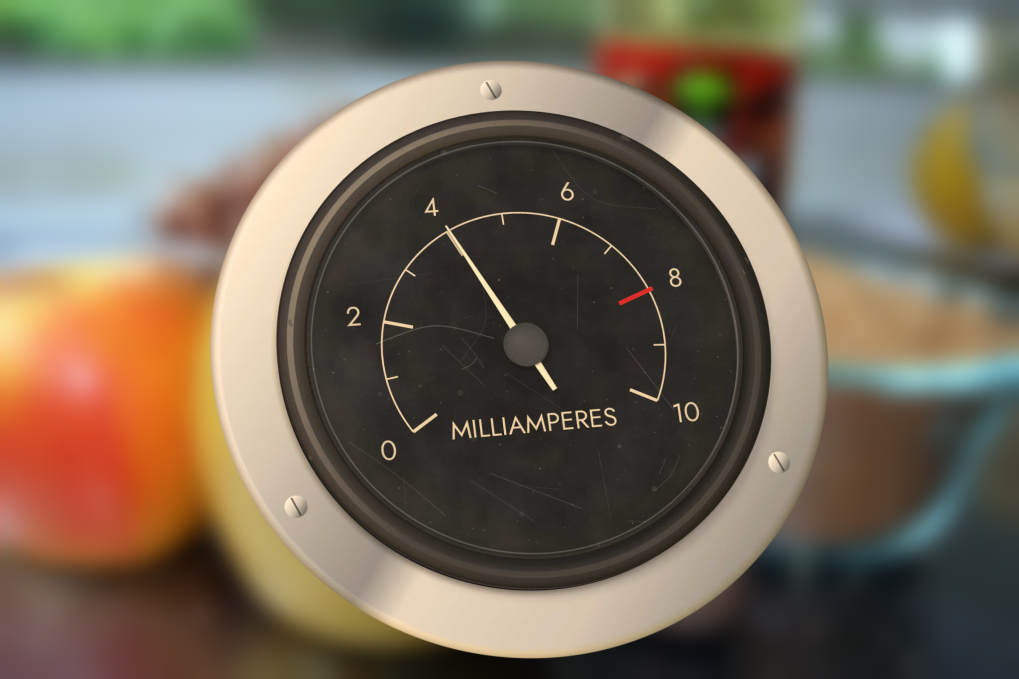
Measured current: **4** mA
